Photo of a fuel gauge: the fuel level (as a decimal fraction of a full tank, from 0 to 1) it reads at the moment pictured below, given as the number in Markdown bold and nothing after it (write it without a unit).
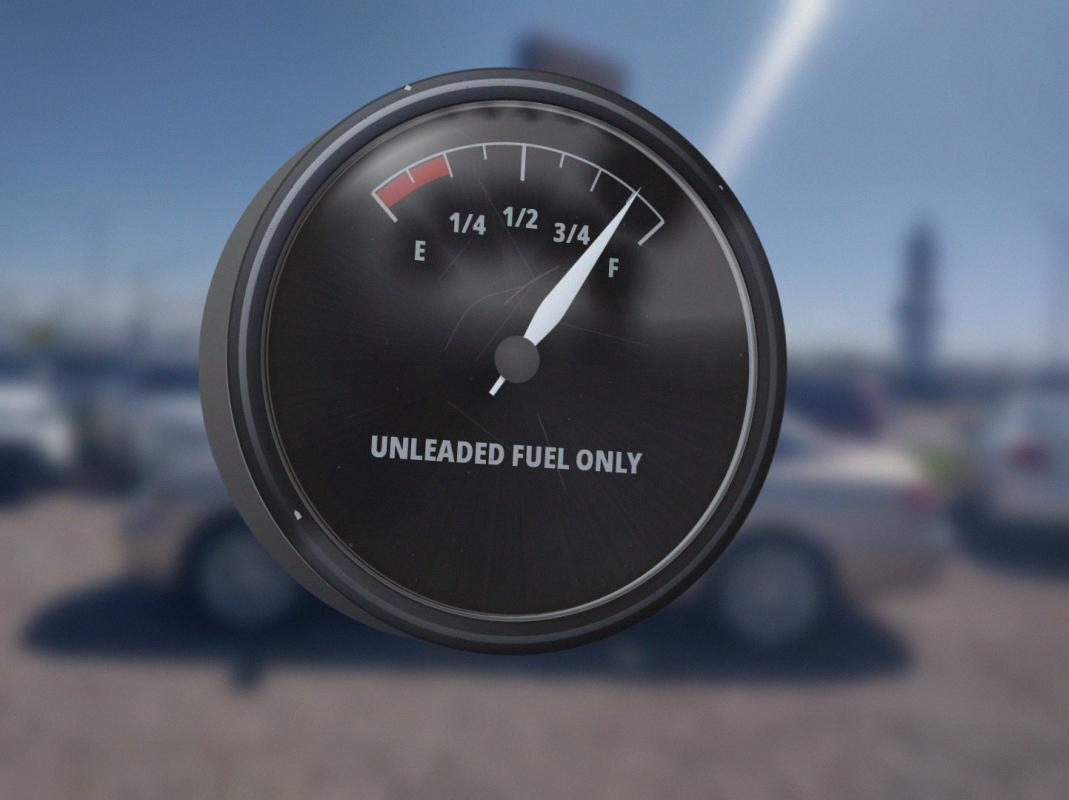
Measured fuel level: **0.875**
